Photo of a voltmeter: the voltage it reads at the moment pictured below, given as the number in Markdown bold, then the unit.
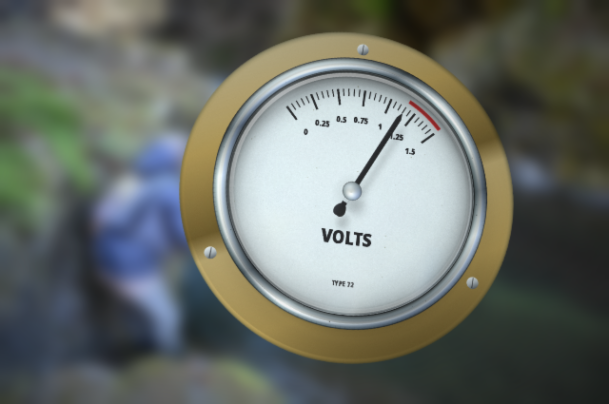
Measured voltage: **1.15** V
